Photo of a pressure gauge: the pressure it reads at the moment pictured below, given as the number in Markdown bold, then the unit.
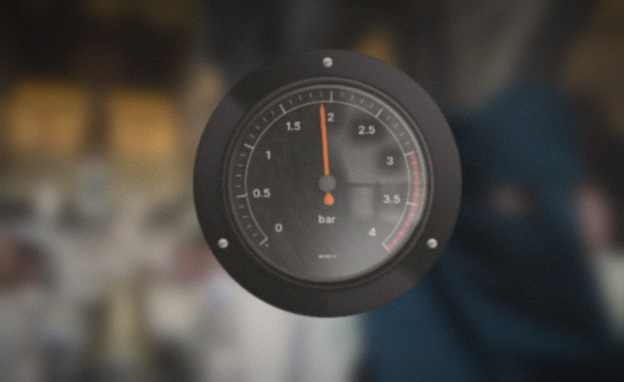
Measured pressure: **1.9** bar
